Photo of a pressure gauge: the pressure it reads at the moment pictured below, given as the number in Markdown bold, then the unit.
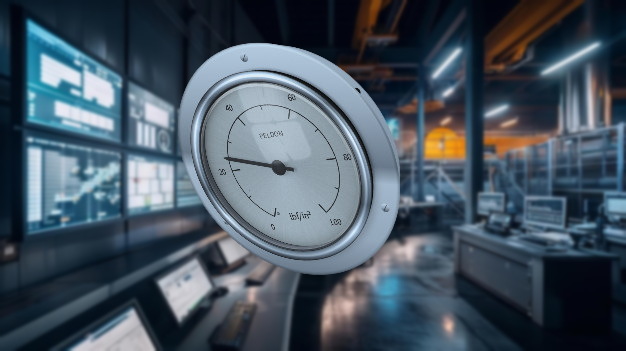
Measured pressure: **25** psi
